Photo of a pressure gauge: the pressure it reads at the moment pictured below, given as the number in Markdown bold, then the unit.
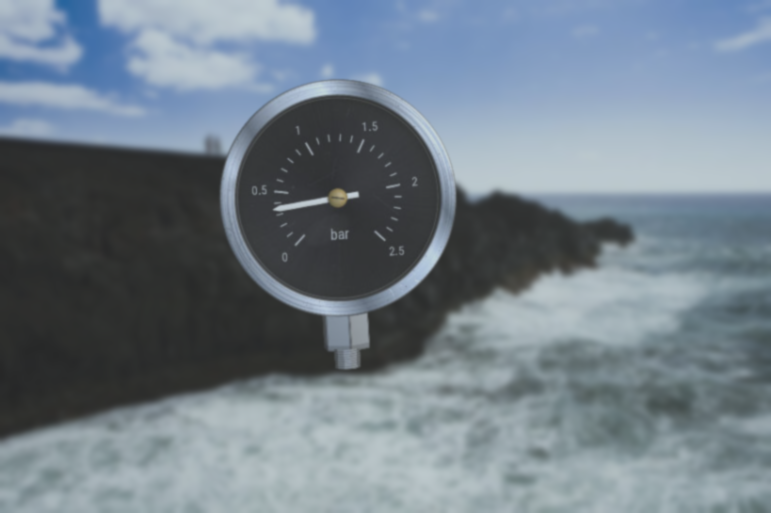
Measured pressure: **0.35** bar
